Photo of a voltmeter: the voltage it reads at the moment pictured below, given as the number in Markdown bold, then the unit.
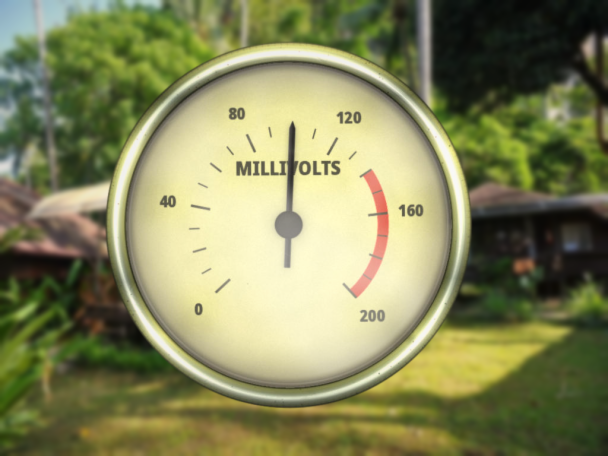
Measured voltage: **100** mV
